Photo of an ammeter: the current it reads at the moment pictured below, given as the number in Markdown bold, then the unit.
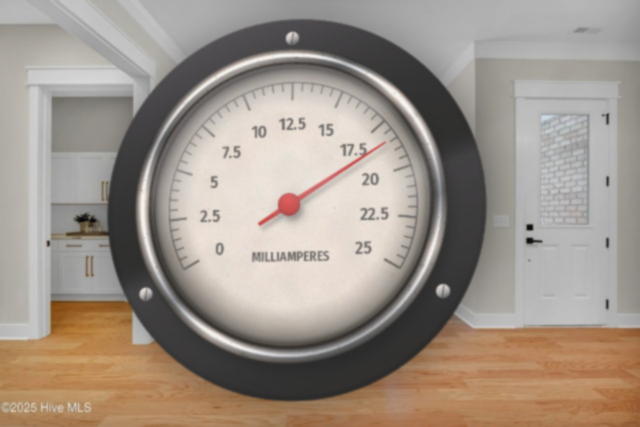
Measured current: **18.5** mA
